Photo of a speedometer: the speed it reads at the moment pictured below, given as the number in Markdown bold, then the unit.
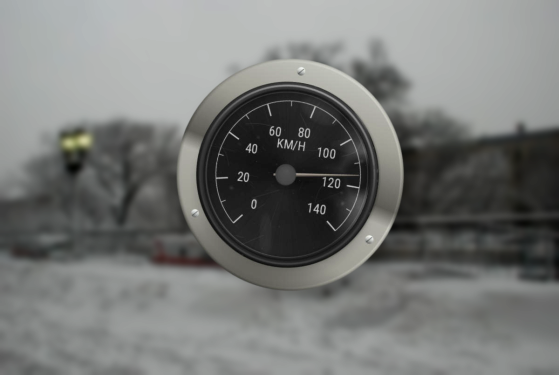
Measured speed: **115** km/h
